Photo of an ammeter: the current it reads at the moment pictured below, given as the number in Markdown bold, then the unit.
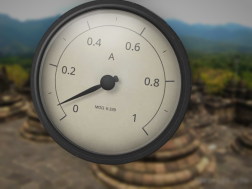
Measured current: **0.05** A
